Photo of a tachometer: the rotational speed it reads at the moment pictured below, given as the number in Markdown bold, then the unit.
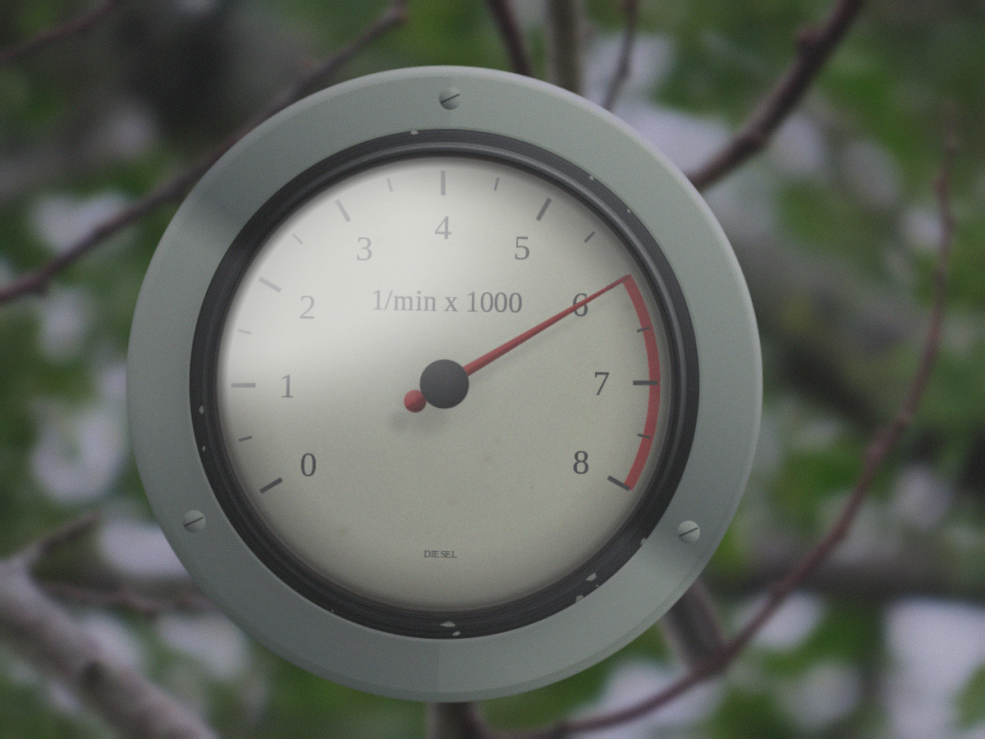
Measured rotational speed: **6000** rpm
